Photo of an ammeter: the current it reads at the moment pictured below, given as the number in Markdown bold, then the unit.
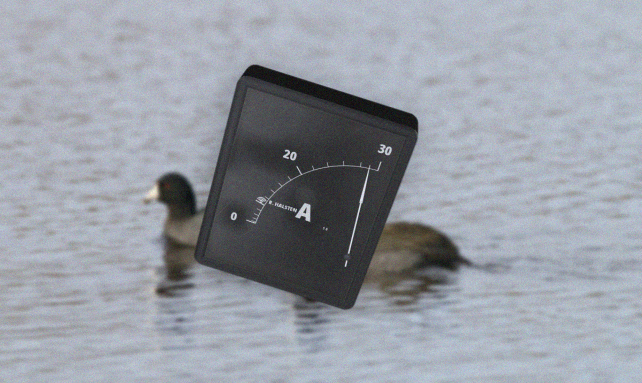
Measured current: **29** A
